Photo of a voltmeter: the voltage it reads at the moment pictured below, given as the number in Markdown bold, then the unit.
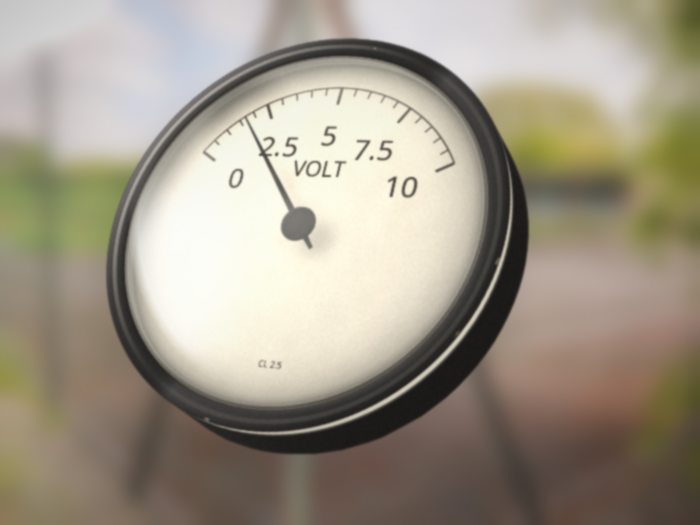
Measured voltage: **1.75** V
